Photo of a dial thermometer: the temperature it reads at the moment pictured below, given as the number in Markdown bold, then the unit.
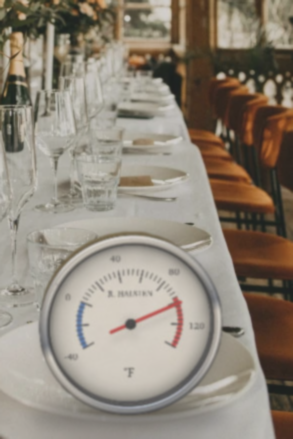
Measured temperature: **100** °F
